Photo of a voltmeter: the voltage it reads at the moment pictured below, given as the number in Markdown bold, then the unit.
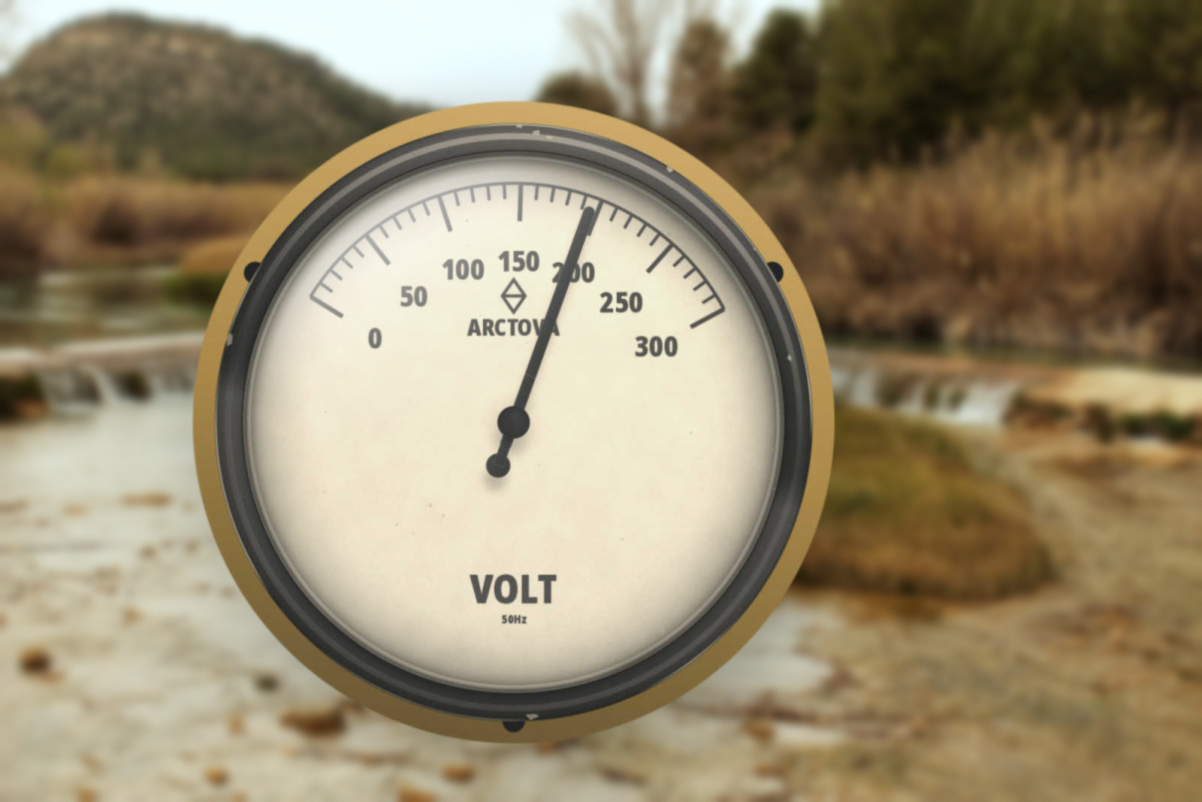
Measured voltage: **195** V
